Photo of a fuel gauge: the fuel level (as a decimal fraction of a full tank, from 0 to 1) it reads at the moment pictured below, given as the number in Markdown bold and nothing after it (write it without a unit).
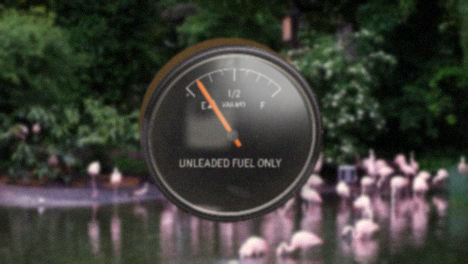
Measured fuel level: **0.125**
